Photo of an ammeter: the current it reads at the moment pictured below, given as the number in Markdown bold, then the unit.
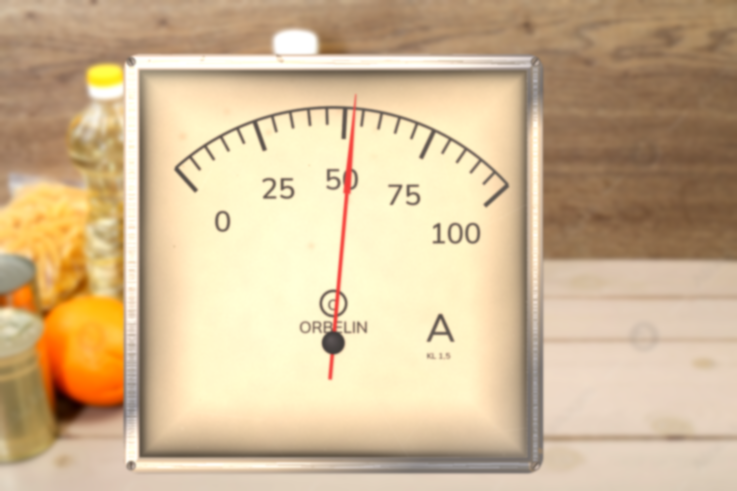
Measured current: **52.5** A
